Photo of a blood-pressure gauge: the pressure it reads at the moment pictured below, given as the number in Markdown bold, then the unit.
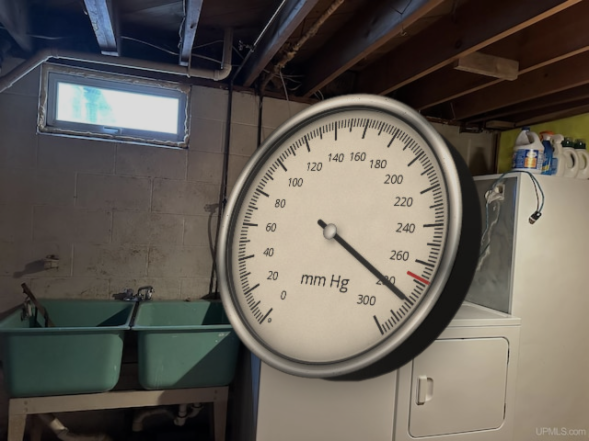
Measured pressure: **280** mmHg
